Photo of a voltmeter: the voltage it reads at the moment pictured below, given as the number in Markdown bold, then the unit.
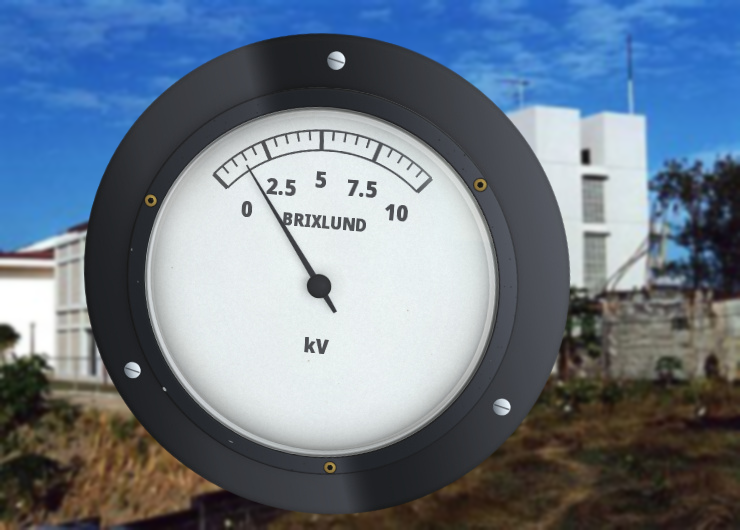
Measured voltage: **1.5** kV
